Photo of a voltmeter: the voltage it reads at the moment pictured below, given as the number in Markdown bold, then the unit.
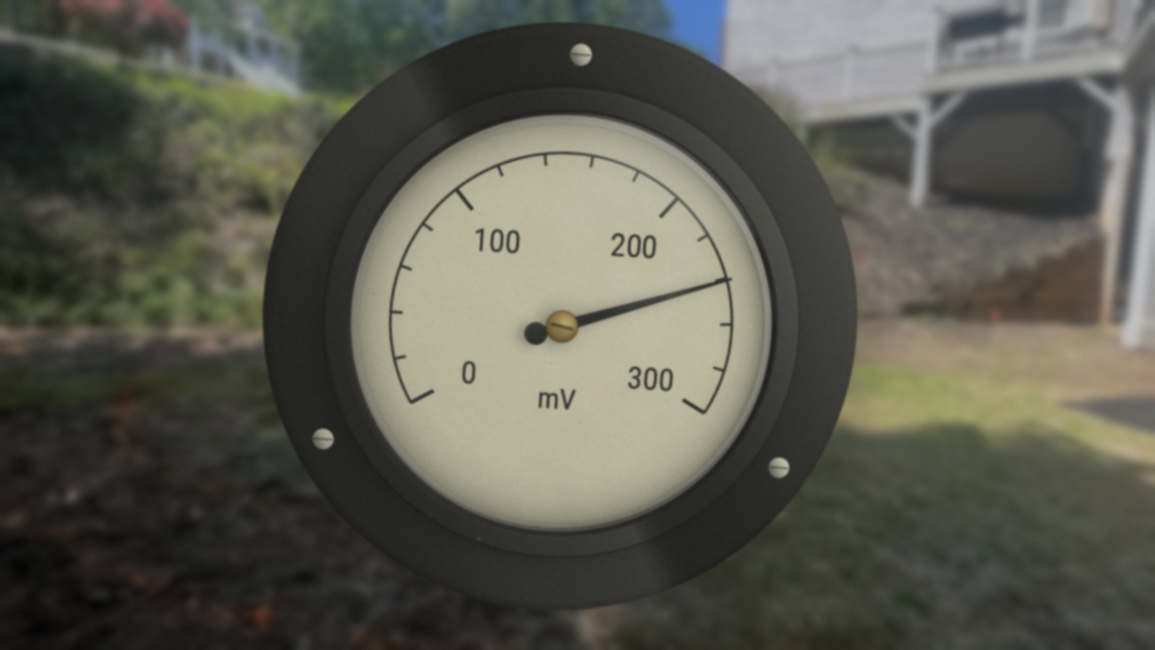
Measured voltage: **240** mV
